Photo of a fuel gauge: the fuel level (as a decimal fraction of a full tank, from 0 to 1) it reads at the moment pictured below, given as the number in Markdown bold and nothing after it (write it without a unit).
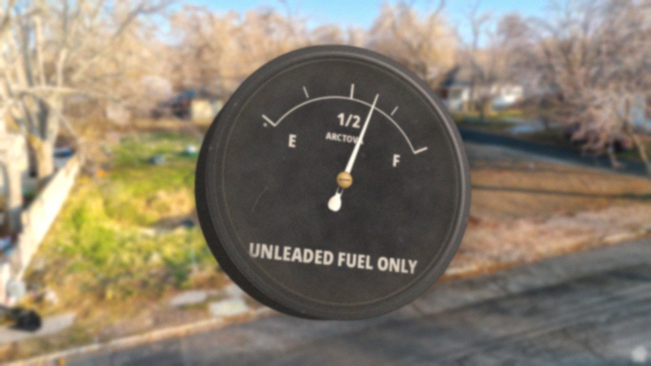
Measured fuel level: **0.625**
